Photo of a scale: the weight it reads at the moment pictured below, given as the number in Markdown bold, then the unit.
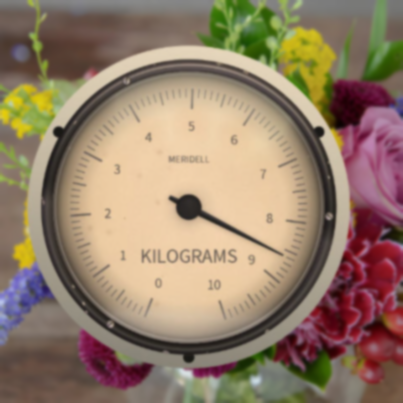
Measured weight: **8.6** kg
